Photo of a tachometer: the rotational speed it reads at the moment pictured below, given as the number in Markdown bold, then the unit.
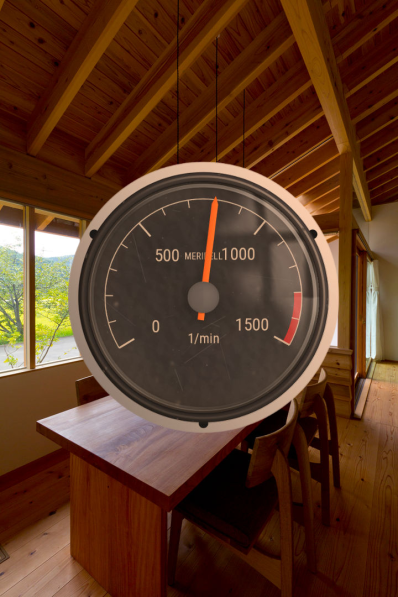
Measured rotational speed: **800** rpm
